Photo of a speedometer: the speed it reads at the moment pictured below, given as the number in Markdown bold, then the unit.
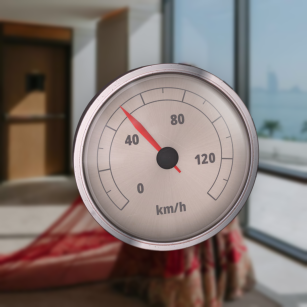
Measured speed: **50** km/h
